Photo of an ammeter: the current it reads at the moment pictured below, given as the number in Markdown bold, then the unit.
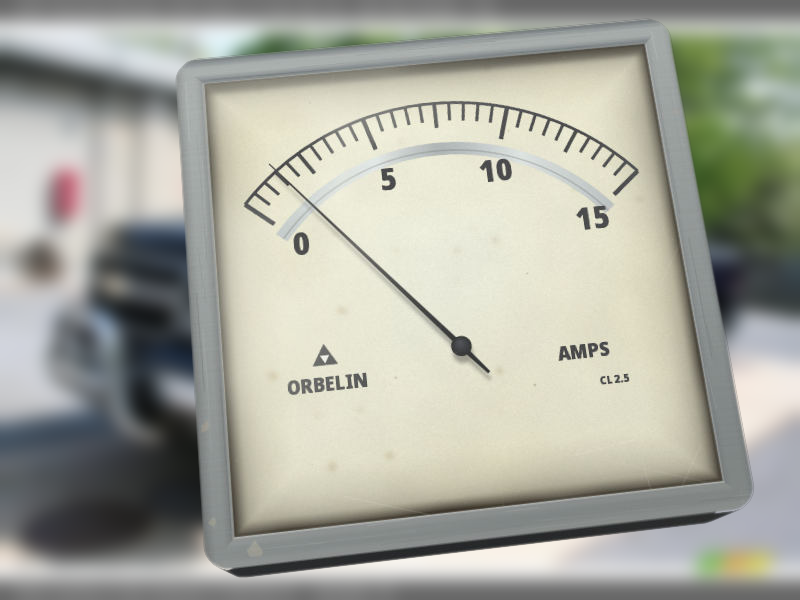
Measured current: **1.5** A
